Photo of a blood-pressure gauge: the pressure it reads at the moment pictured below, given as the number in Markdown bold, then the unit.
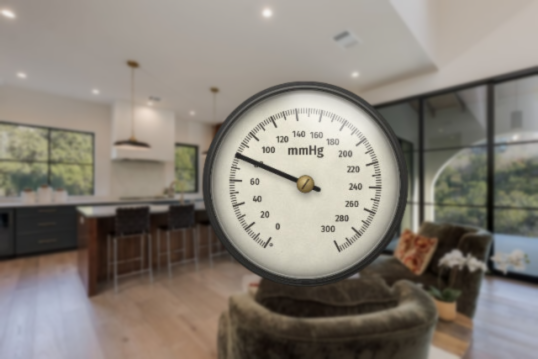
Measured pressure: **80** mmHg
